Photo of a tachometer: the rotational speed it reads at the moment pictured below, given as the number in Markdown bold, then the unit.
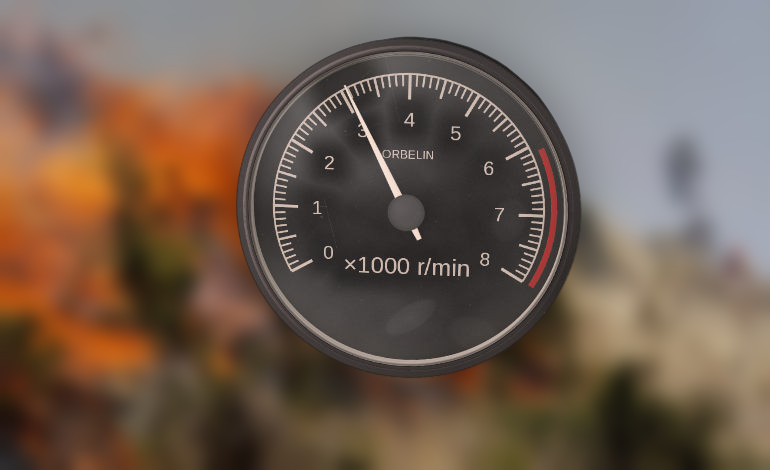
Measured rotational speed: **3100** rpm
